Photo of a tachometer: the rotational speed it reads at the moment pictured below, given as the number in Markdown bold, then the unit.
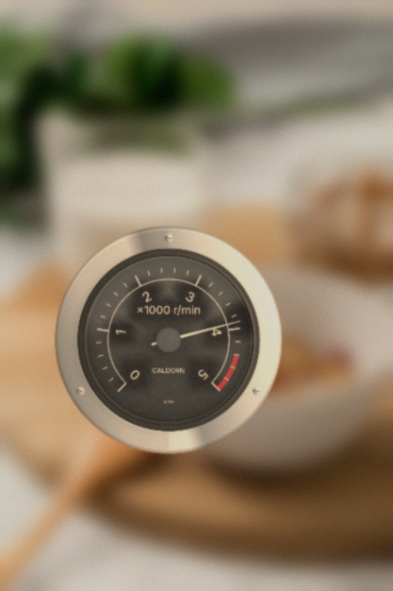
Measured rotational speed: **3900** rpm
